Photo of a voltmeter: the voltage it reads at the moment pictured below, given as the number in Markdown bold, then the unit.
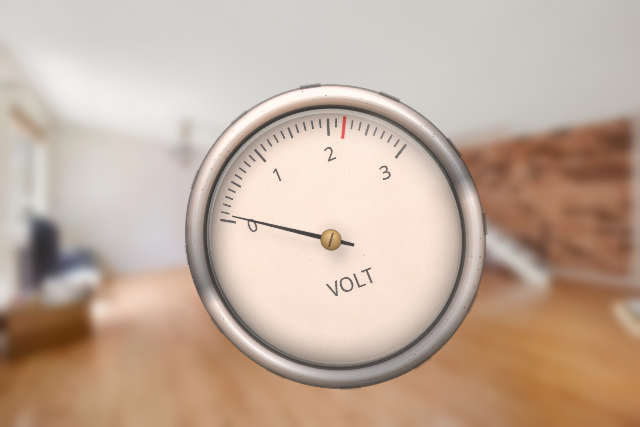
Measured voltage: **0.1** V
